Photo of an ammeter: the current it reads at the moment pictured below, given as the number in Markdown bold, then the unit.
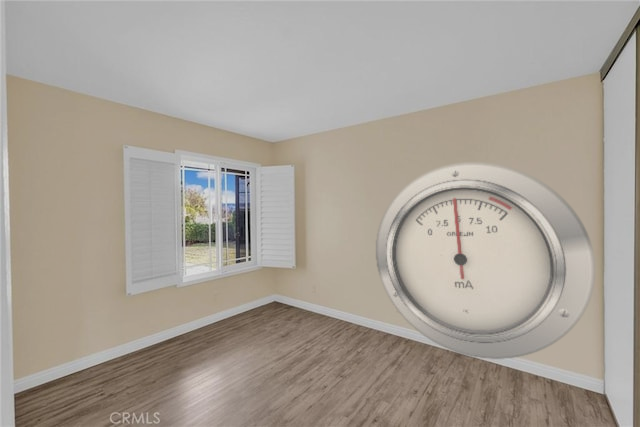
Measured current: **5** mA
